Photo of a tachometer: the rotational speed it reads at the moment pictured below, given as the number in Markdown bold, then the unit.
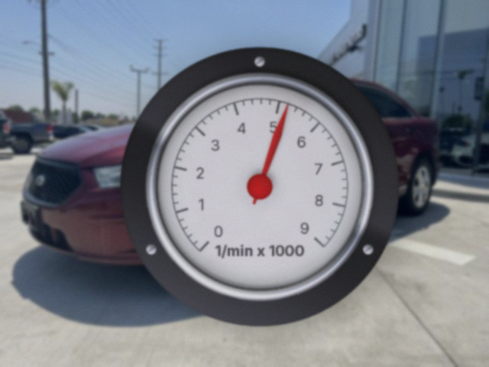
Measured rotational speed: **5200** rpm
